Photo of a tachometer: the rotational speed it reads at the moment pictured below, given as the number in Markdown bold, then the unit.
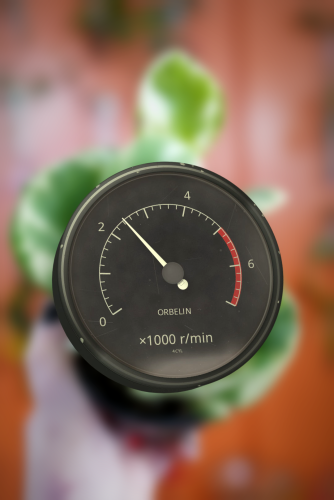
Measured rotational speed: **2400** rpm
